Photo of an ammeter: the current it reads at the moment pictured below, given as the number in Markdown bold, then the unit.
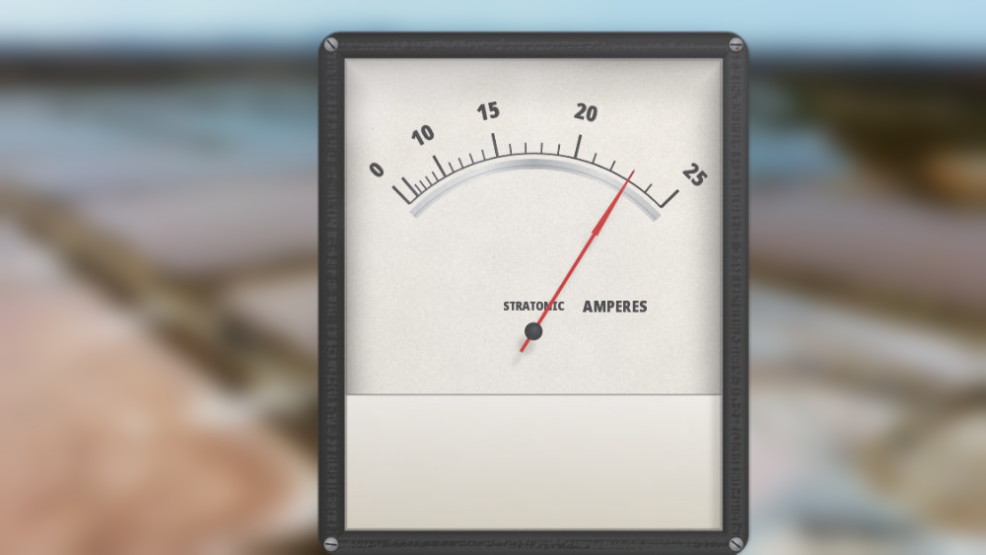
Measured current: **23** A
